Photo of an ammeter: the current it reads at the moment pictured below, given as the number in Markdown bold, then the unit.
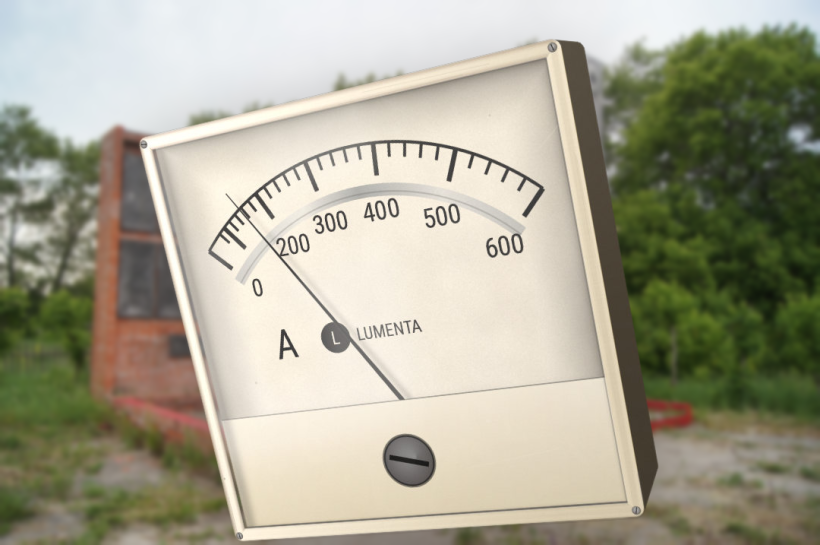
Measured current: **160** A
